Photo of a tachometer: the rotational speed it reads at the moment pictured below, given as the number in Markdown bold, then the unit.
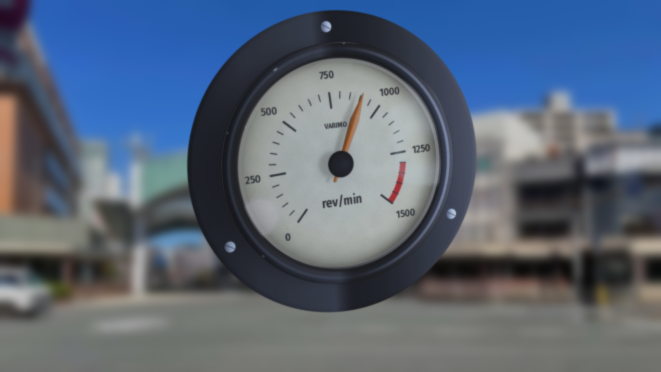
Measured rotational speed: **900** rpm
